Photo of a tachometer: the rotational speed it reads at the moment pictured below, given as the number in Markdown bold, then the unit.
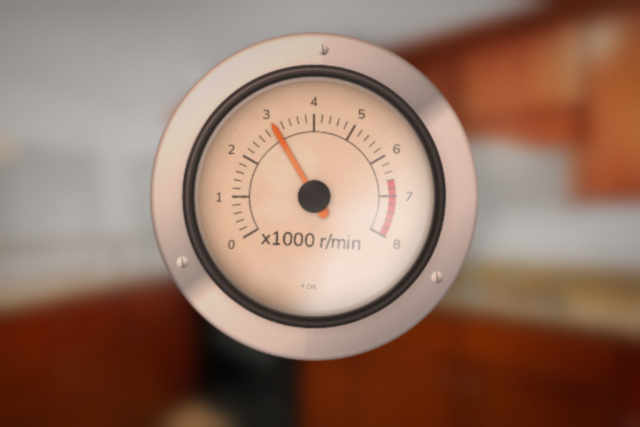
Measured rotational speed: **3000** rpm
